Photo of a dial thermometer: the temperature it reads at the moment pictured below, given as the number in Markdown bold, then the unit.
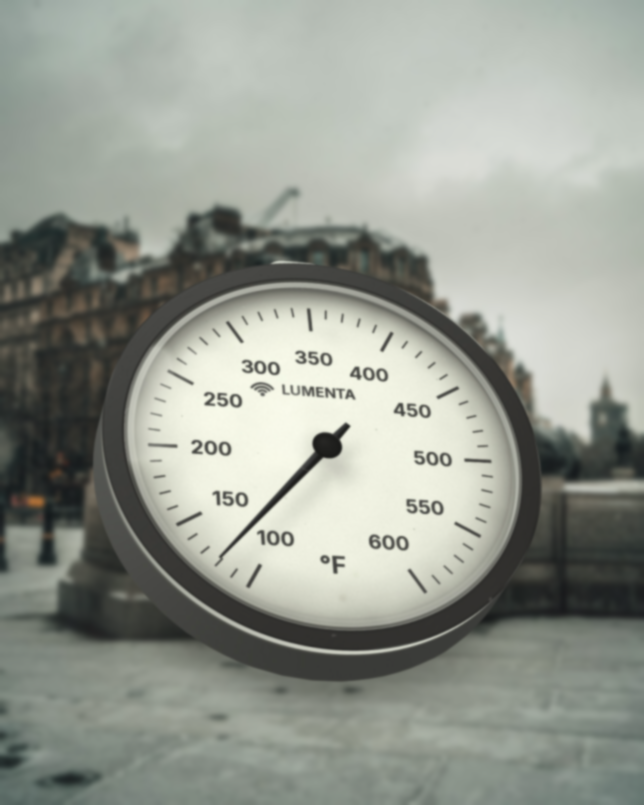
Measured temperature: **120** °F
